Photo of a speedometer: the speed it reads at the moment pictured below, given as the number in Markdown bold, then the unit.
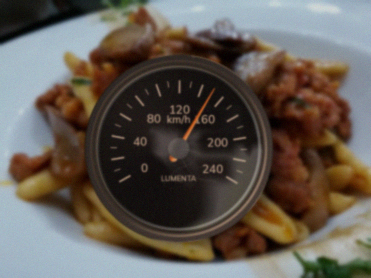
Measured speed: **150** km/h
